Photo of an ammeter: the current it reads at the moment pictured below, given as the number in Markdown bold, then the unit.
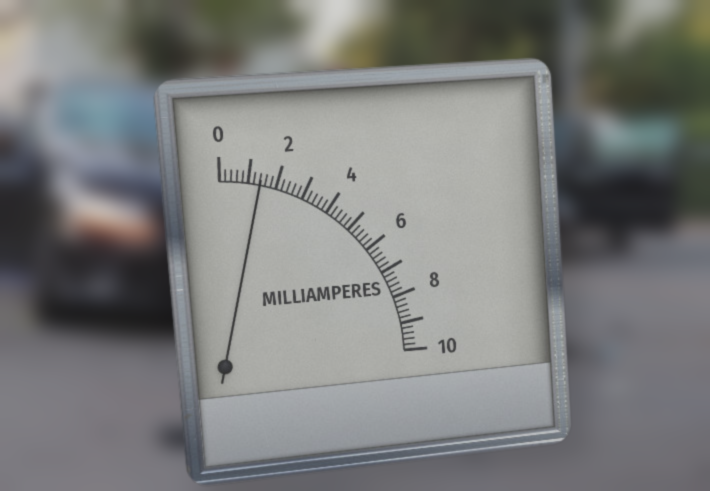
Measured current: **1.4** mA
